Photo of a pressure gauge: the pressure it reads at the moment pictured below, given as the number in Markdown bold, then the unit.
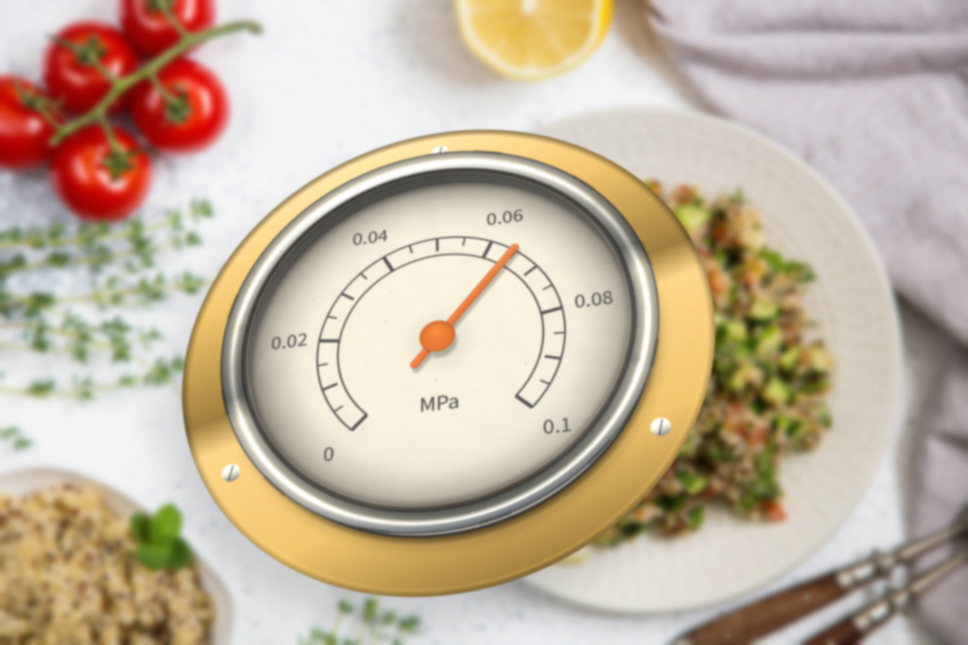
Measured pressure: **0.065** MPa
